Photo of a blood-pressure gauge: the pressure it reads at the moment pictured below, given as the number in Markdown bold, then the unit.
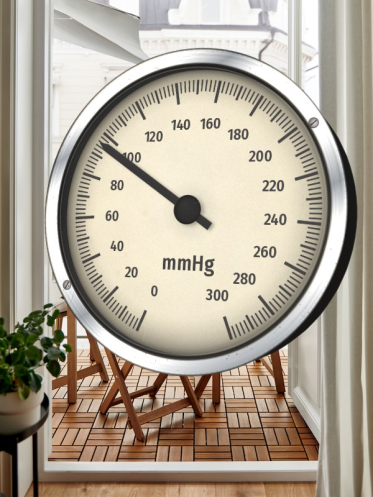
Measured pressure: **96** mmHg
